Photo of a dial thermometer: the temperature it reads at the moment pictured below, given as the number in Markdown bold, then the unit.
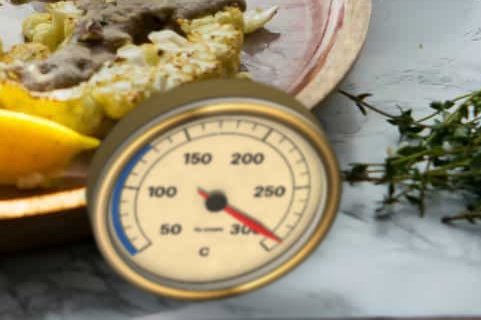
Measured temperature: **290** °C
